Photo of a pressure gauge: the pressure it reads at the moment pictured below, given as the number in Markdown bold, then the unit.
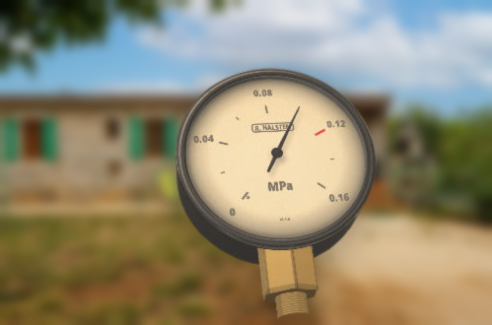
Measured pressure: **0.1** MPa
